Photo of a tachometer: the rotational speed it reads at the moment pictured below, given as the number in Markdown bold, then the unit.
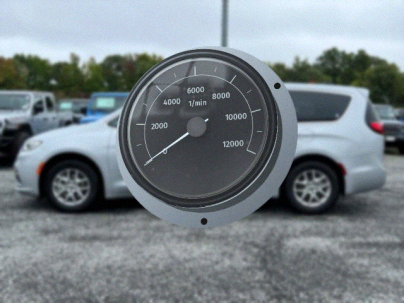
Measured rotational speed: **0** rpm
